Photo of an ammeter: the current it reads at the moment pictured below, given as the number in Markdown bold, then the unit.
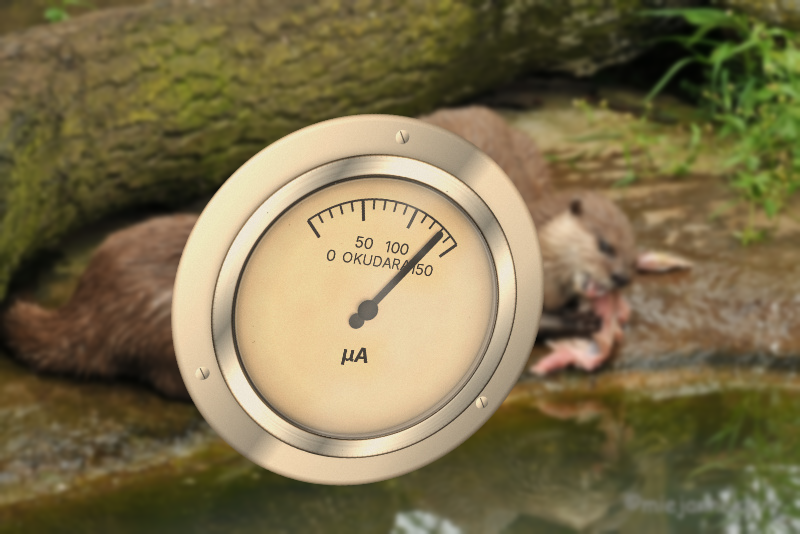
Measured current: **130** µA
